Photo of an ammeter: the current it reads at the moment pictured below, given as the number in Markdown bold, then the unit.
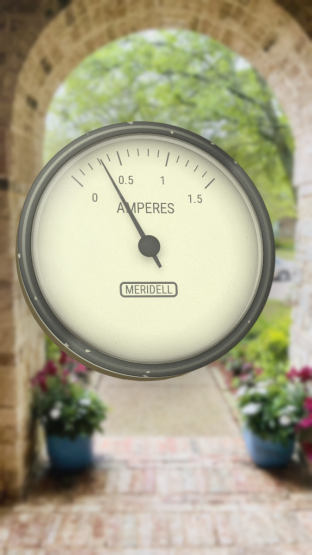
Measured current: **0.3** A
